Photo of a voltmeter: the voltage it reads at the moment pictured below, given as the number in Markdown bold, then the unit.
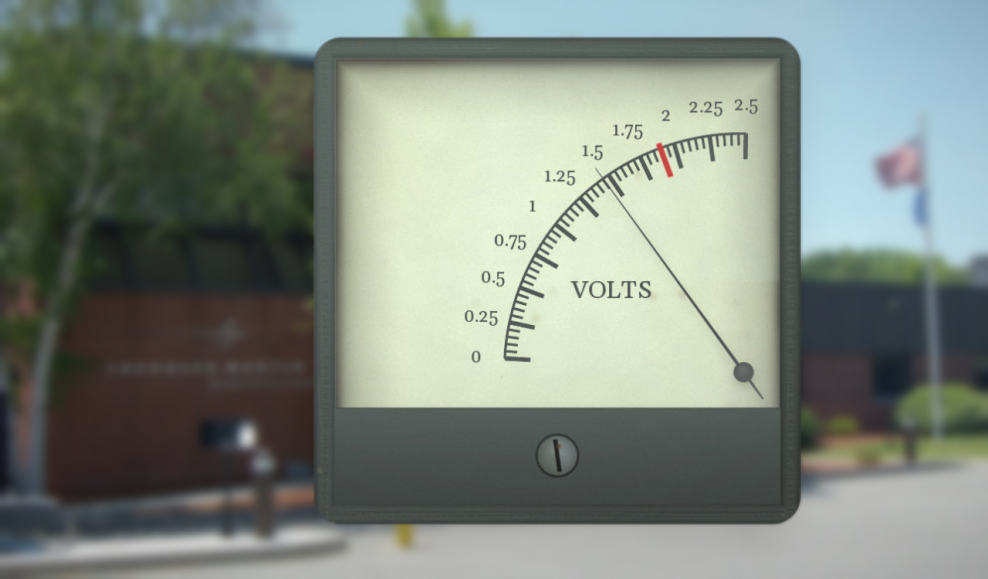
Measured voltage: **1.45** V
